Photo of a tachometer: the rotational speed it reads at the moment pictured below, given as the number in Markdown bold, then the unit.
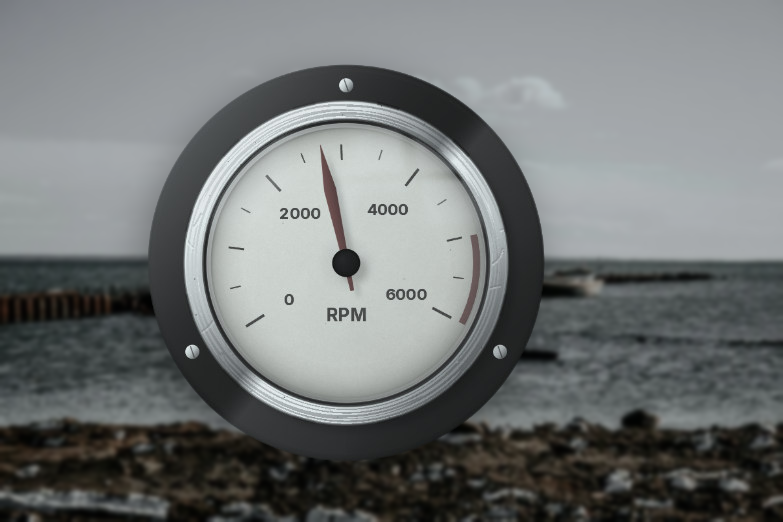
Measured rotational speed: **2750** rpm
